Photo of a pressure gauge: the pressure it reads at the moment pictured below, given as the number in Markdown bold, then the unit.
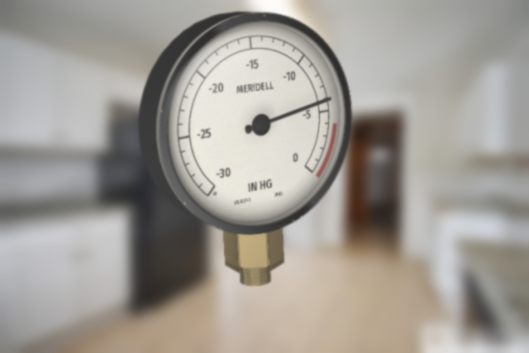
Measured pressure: **-6** inHg
